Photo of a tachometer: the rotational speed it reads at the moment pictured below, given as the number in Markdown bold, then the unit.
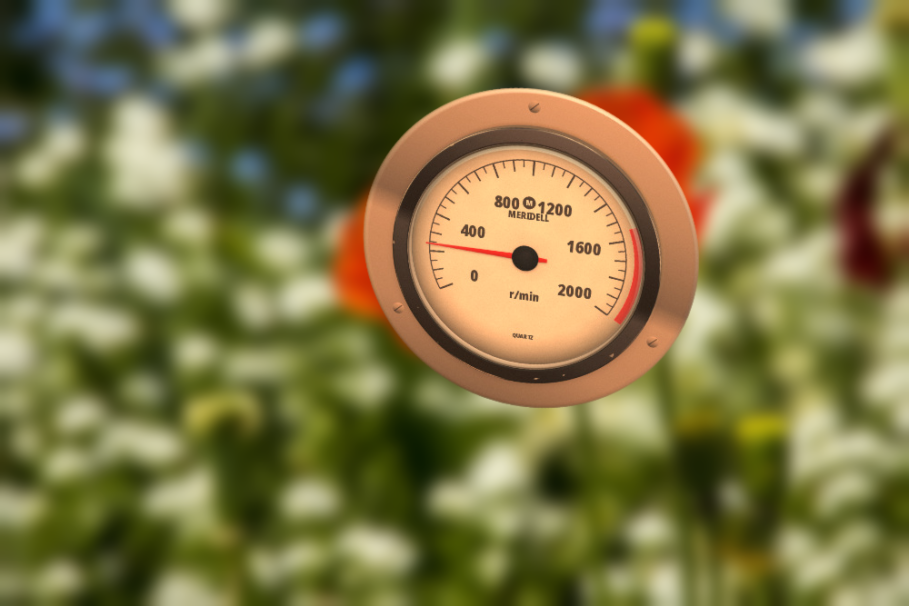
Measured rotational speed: **250** rpm
